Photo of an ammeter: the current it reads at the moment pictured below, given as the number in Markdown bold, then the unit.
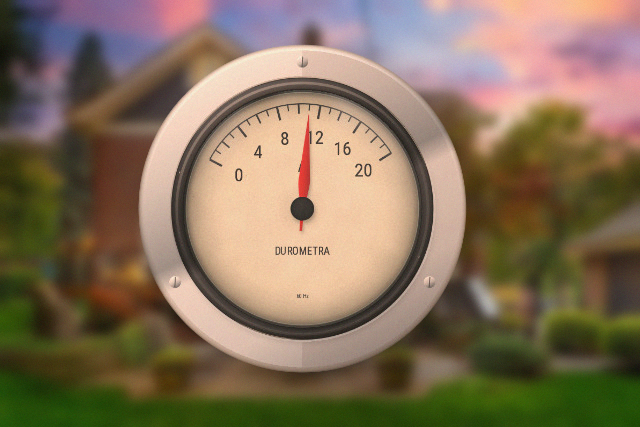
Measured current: **11** A
